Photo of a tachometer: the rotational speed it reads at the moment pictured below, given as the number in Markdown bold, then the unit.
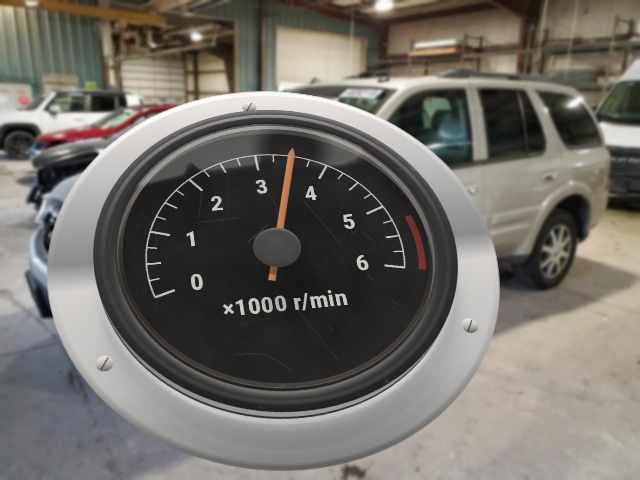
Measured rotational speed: **3500** rpm
